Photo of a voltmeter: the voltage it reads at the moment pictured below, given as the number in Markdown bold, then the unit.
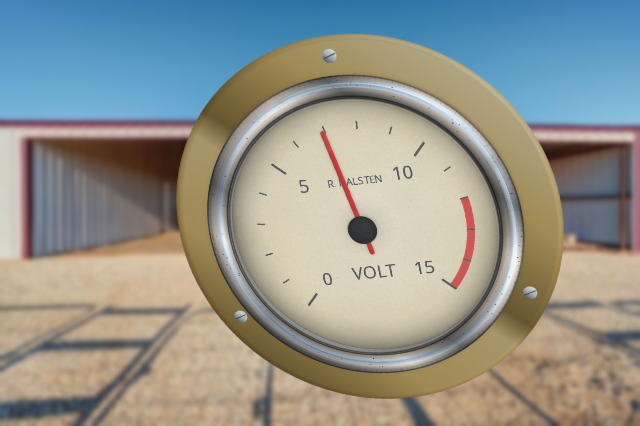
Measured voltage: **7** V
